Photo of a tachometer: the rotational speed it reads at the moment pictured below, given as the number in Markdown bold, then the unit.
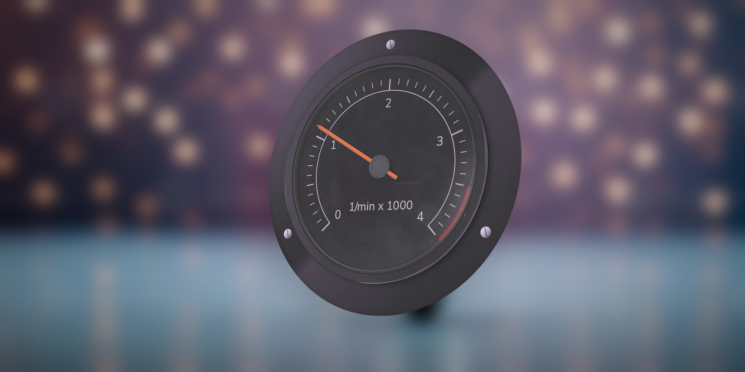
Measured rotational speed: **1100** rpm
